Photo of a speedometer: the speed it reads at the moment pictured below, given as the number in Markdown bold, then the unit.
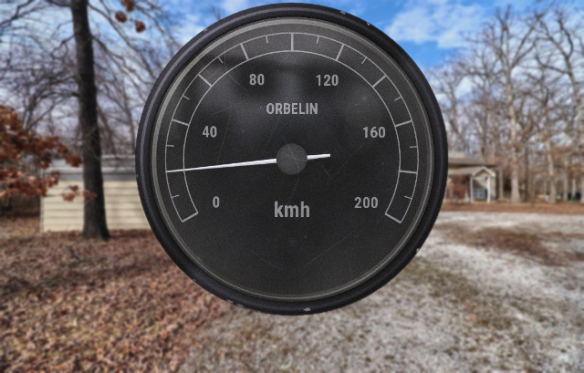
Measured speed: **20** km/h
